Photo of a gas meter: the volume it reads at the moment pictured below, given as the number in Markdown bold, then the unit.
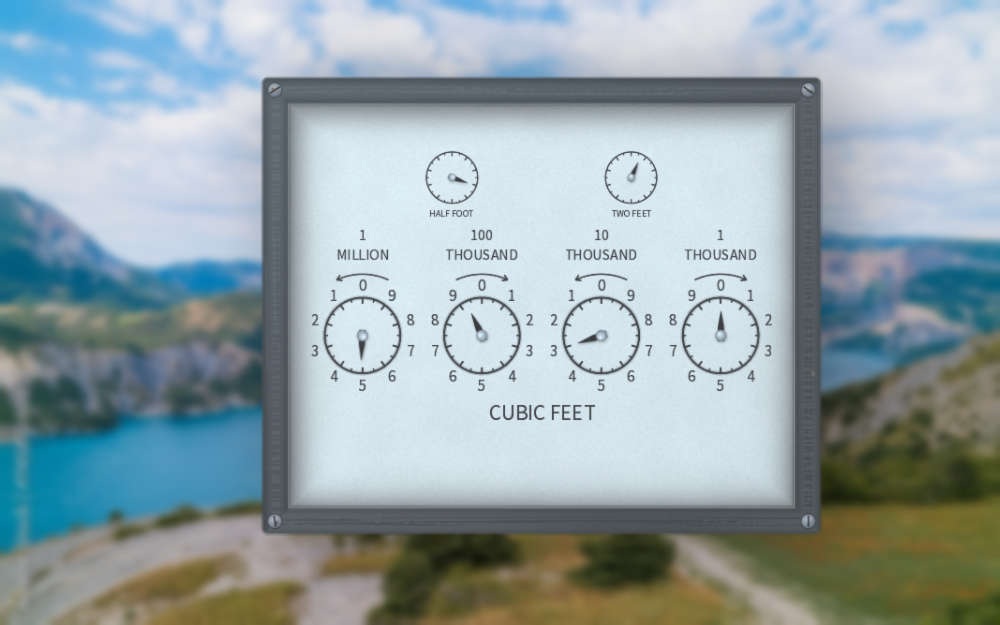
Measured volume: **493000** ft³
